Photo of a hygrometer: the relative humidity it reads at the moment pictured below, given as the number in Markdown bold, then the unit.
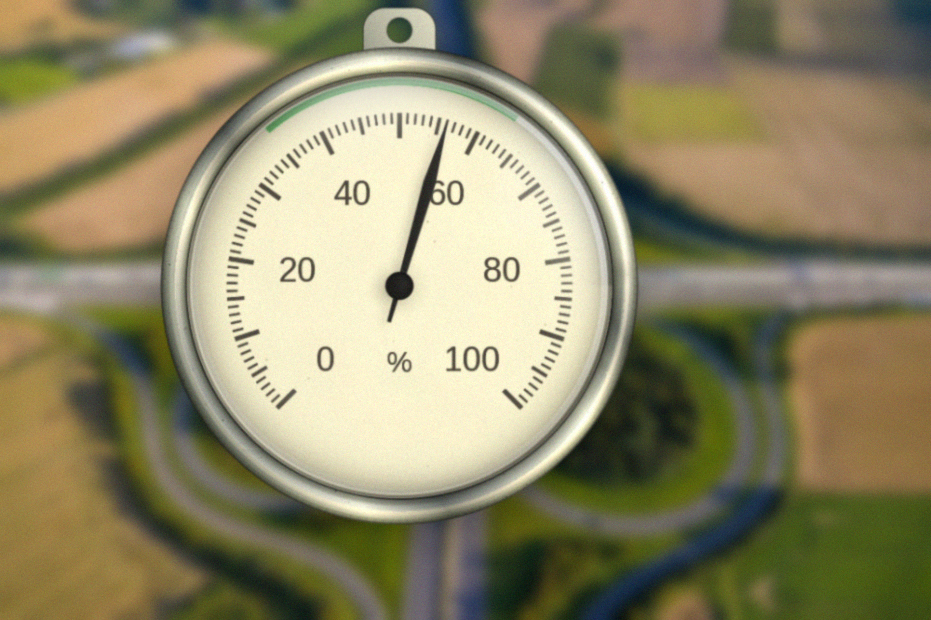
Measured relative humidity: **56** %
